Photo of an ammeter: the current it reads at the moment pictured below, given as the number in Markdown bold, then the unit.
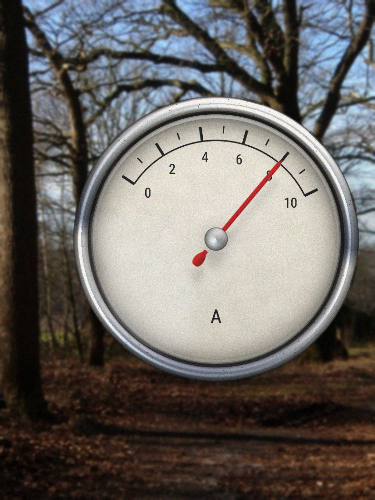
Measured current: **8** A
